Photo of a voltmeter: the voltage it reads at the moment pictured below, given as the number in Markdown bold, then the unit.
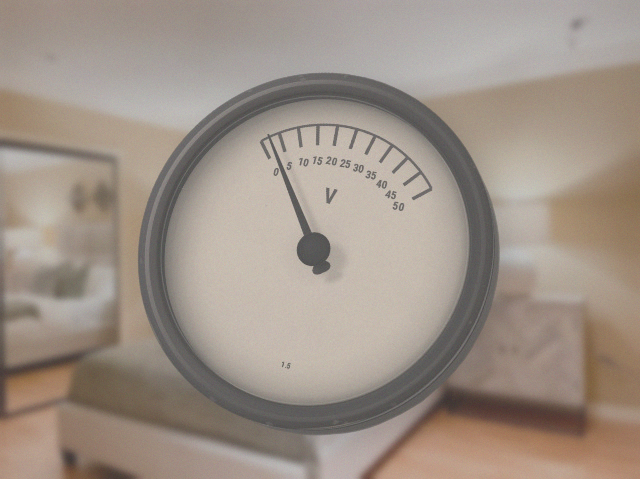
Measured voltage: **2.5** V
